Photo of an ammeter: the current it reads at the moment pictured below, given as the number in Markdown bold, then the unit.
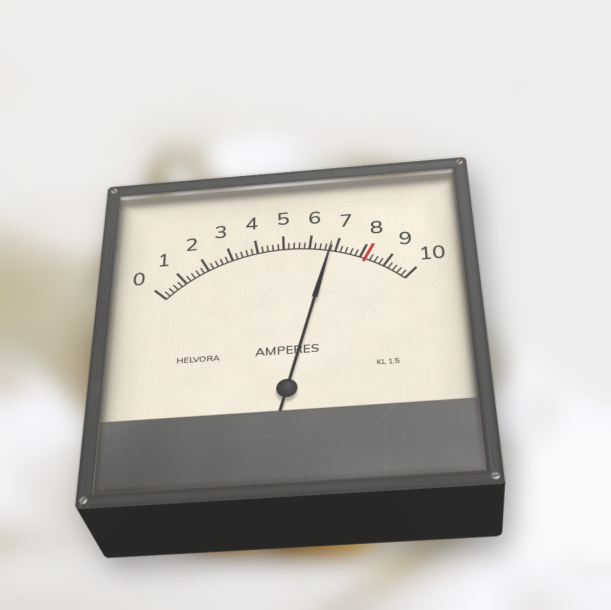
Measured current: **6.8** A
